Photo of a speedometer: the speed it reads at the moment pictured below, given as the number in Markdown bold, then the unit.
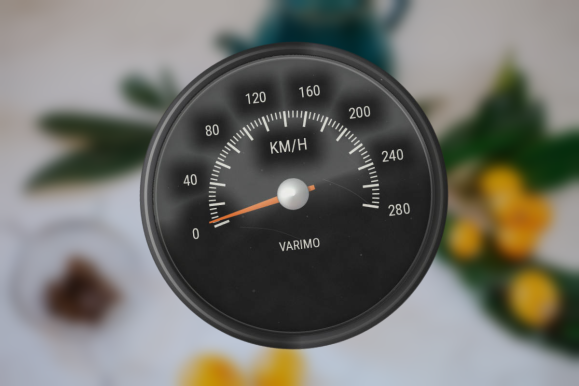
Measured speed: **4** km/h
